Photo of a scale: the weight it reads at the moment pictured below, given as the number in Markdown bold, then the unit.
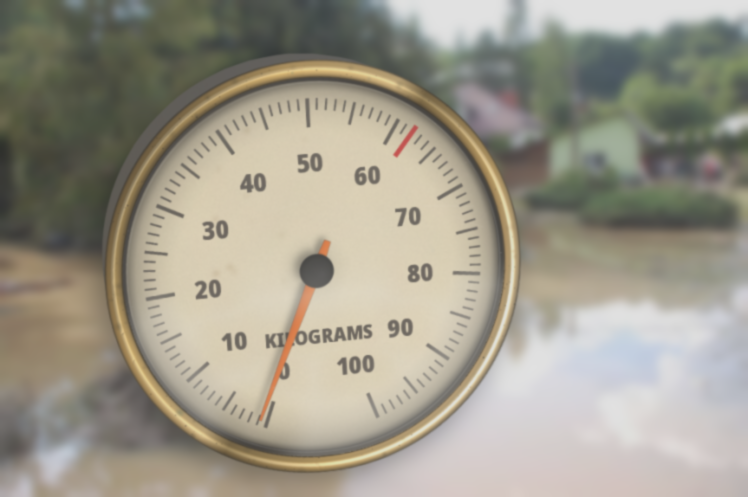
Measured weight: **1** kg
